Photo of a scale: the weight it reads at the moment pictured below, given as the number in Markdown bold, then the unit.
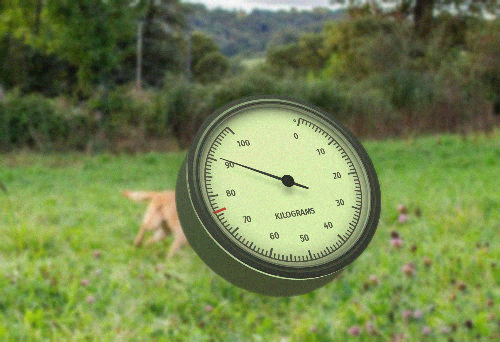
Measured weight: **90** kg
